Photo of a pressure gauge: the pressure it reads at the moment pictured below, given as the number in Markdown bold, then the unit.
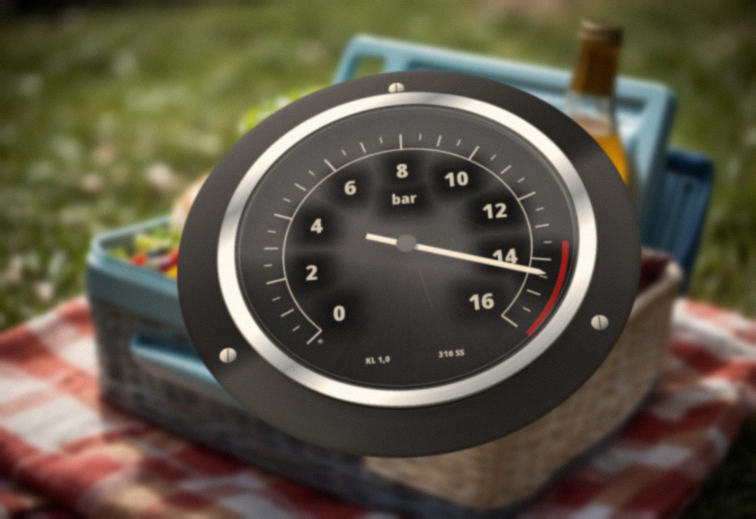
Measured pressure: **14.5** bar
